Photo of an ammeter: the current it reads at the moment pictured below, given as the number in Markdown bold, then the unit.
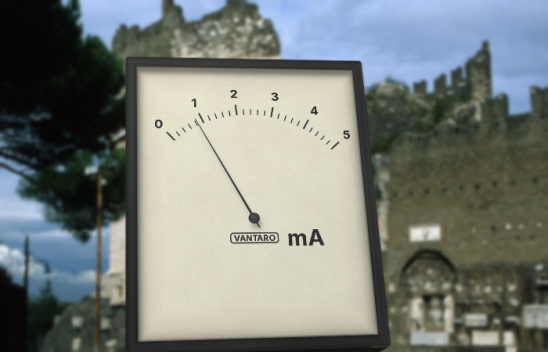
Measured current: **0.8** mA
